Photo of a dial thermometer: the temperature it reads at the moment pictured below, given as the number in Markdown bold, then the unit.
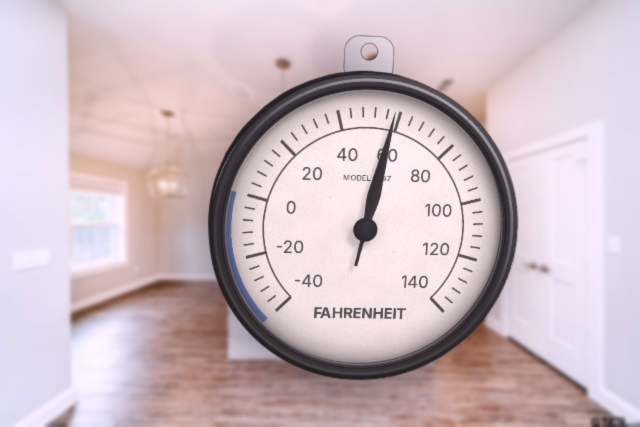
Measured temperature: **58** °F
